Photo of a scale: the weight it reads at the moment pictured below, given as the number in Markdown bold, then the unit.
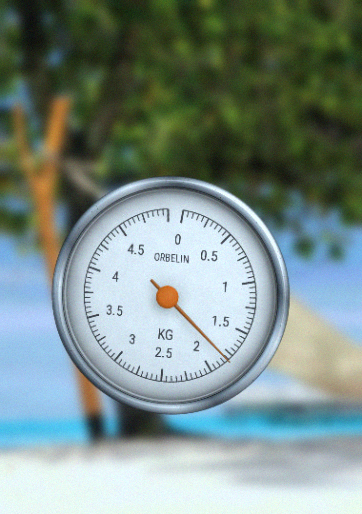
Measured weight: **1.8** kg
